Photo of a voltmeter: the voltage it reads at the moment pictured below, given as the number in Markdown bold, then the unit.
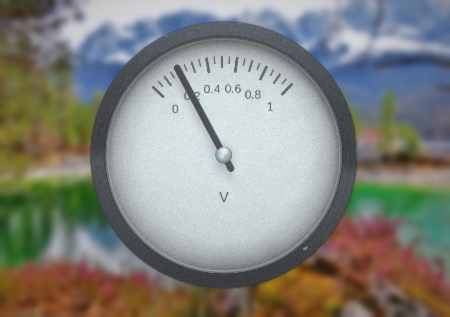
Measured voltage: **0.2** V
